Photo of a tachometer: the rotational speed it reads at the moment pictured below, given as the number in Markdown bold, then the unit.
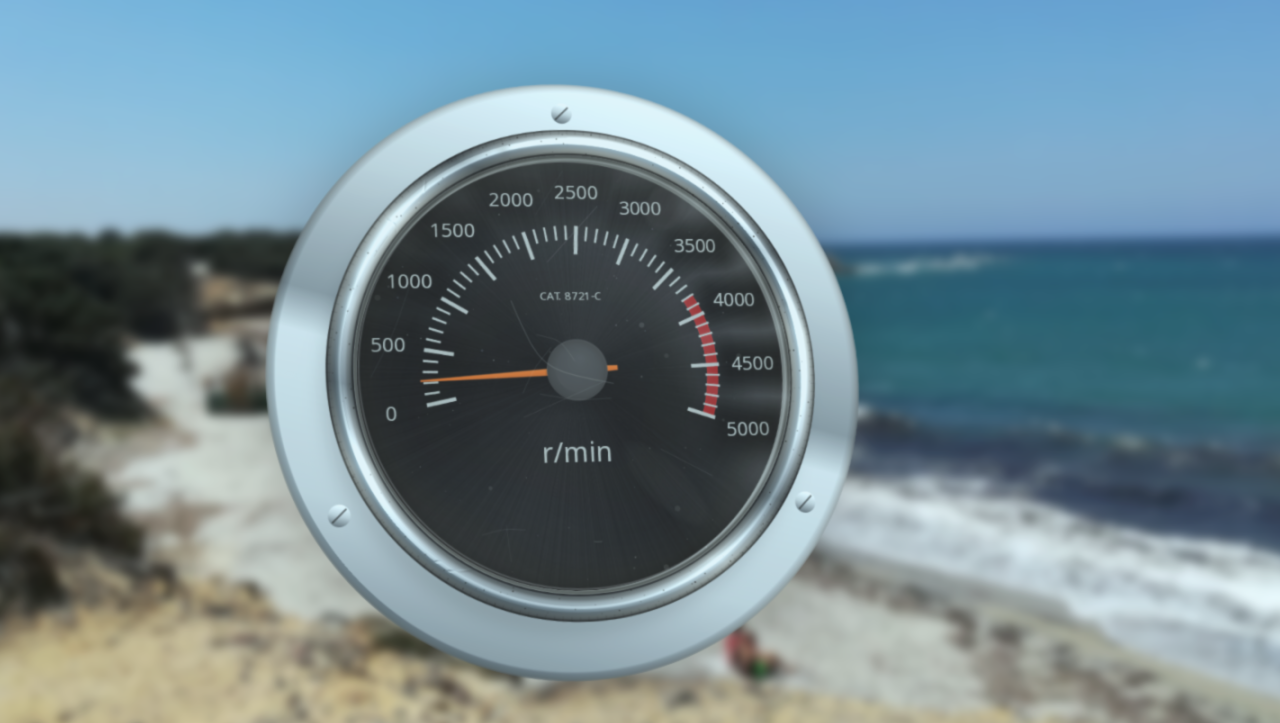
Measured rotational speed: **200** rpm
